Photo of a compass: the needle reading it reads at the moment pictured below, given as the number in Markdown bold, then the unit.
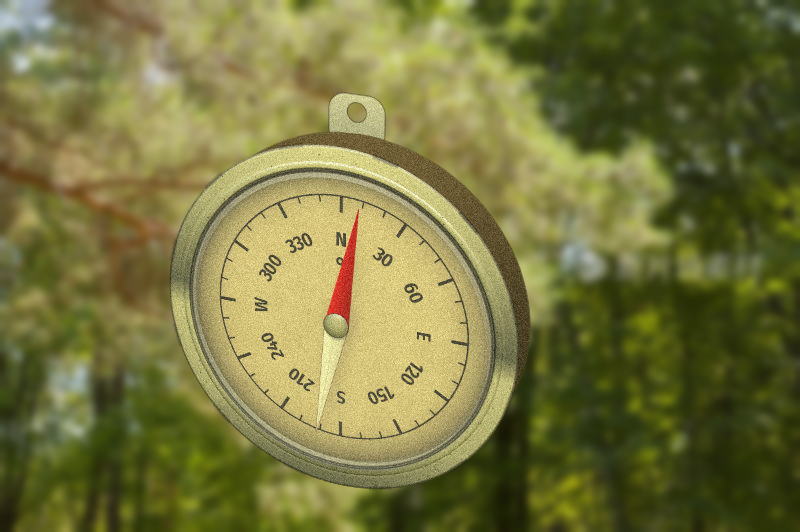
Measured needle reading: **10** °
